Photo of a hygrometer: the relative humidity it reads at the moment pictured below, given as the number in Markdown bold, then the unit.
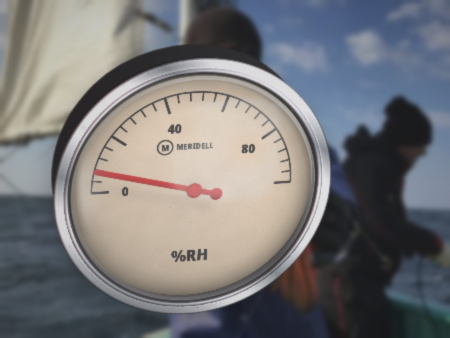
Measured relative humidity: **8** %
